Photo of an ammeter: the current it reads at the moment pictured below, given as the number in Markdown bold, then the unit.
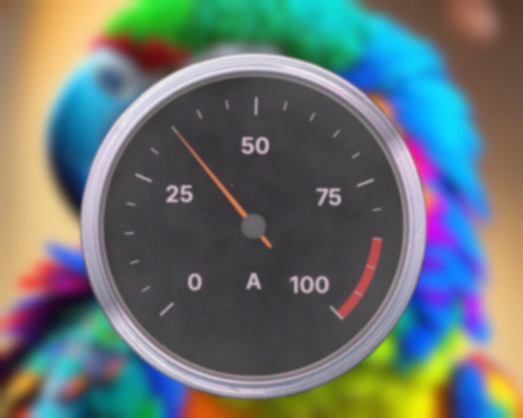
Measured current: **35** A
